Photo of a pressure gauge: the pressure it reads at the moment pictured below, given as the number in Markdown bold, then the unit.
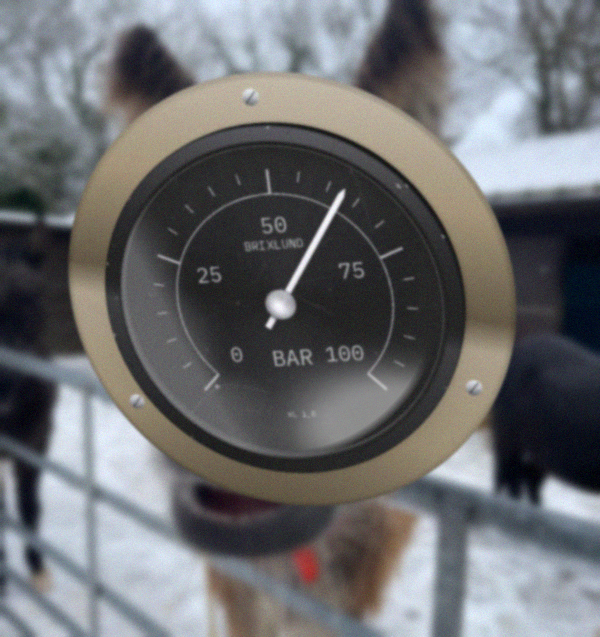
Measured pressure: **62.5** bar
